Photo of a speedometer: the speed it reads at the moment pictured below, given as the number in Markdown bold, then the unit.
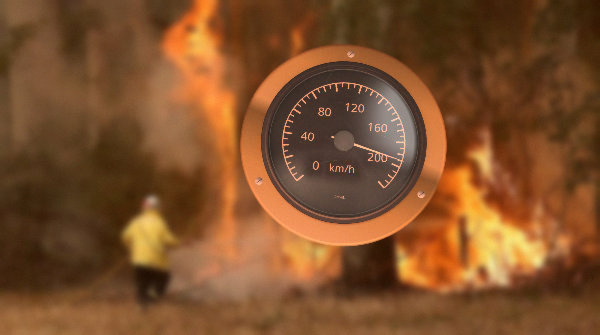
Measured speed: **195** km/h
